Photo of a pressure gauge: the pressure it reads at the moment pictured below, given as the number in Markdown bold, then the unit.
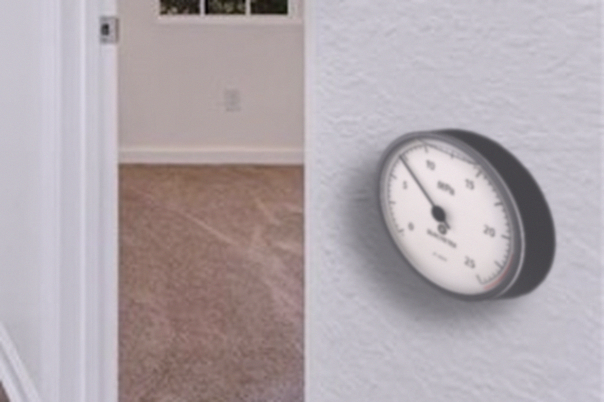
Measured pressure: **7.5** MPa
